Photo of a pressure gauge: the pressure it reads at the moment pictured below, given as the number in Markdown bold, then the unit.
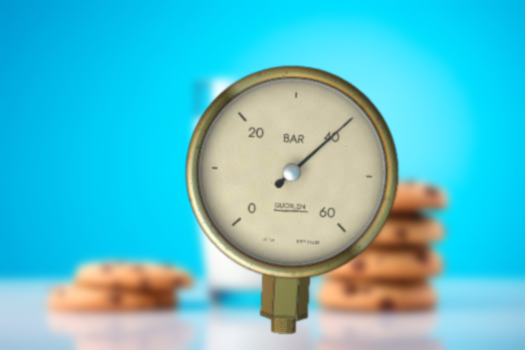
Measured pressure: **40** bar
